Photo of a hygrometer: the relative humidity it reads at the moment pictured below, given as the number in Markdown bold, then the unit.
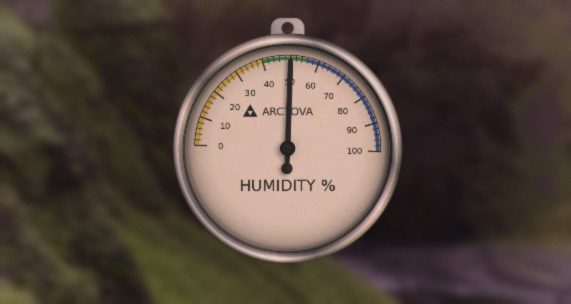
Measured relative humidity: **50** %
